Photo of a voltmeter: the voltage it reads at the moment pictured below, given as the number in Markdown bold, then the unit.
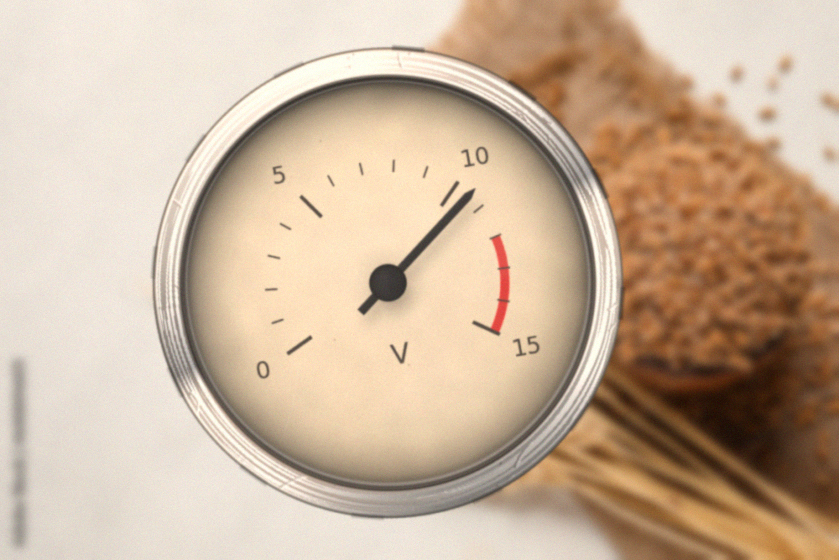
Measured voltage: **10.5** V
